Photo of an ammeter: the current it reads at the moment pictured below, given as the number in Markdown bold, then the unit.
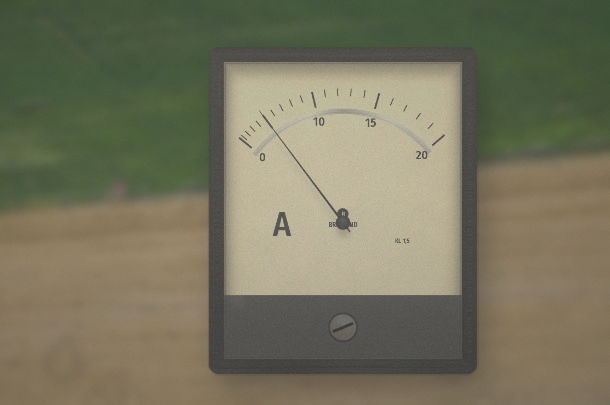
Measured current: **5** A
